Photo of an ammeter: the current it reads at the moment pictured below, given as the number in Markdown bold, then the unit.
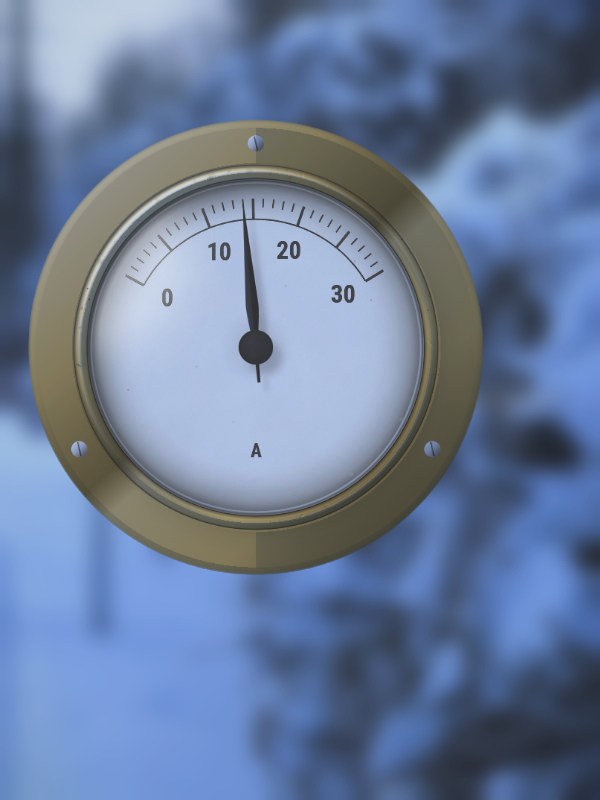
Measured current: **14** A
